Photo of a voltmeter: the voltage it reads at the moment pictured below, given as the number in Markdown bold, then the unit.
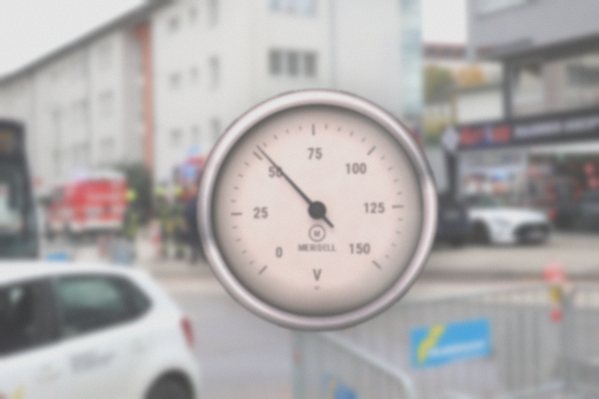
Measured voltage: **52.5** V
